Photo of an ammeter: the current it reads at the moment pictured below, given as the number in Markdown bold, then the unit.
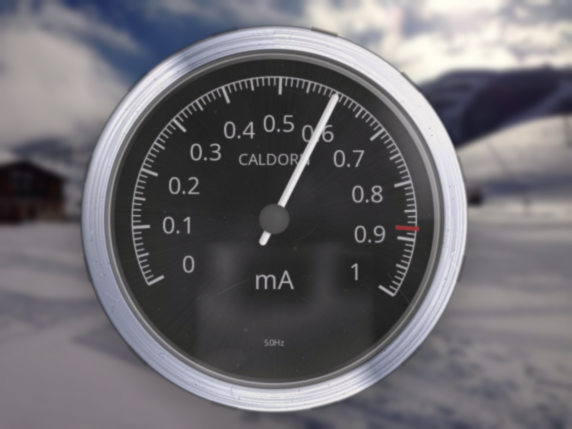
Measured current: **0.6** mA
